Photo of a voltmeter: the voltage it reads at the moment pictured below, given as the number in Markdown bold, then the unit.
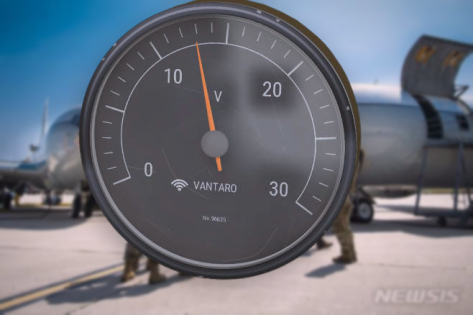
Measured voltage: **13** V
